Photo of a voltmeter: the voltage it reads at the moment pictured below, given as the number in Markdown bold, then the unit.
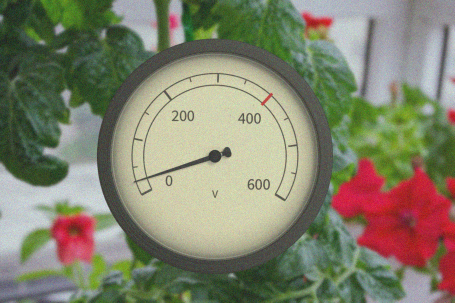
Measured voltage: **25** V
